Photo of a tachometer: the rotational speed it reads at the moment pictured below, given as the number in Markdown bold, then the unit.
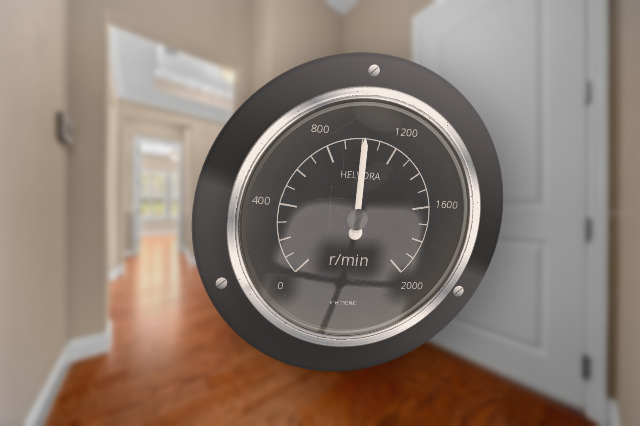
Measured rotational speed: **1000** rpm
